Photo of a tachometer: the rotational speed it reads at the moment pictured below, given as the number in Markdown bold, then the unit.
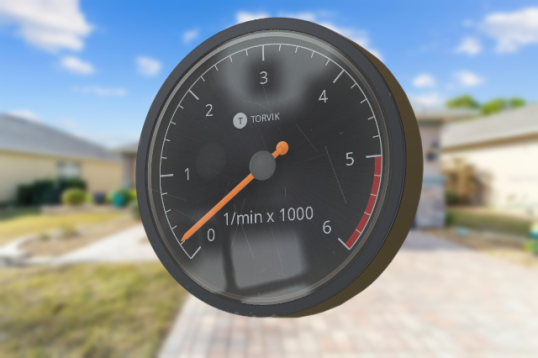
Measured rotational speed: **200** rpm
